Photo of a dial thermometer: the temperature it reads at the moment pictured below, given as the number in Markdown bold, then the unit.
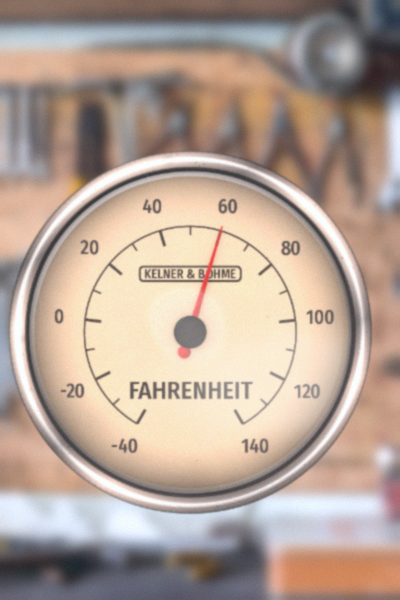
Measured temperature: **60** °F
